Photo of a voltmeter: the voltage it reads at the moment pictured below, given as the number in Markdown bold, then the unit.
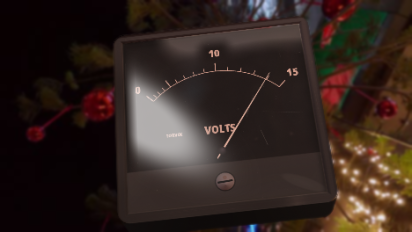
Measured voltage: **14** V
